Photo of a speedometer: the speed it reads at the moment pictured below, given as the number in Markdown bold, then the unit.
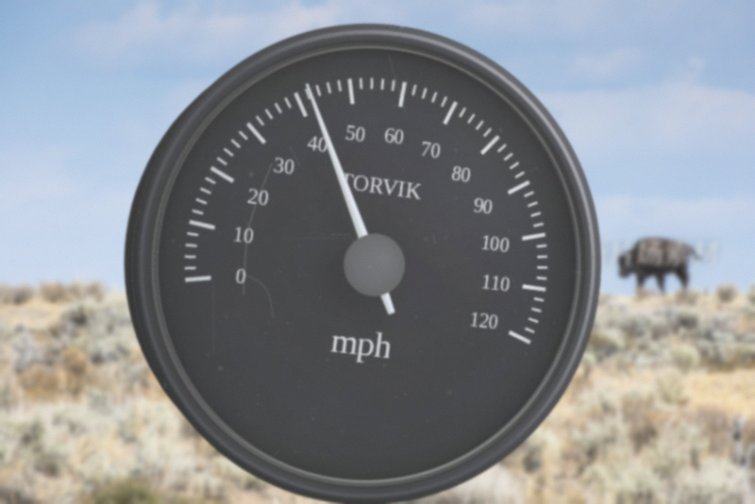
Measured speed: **42** mph
